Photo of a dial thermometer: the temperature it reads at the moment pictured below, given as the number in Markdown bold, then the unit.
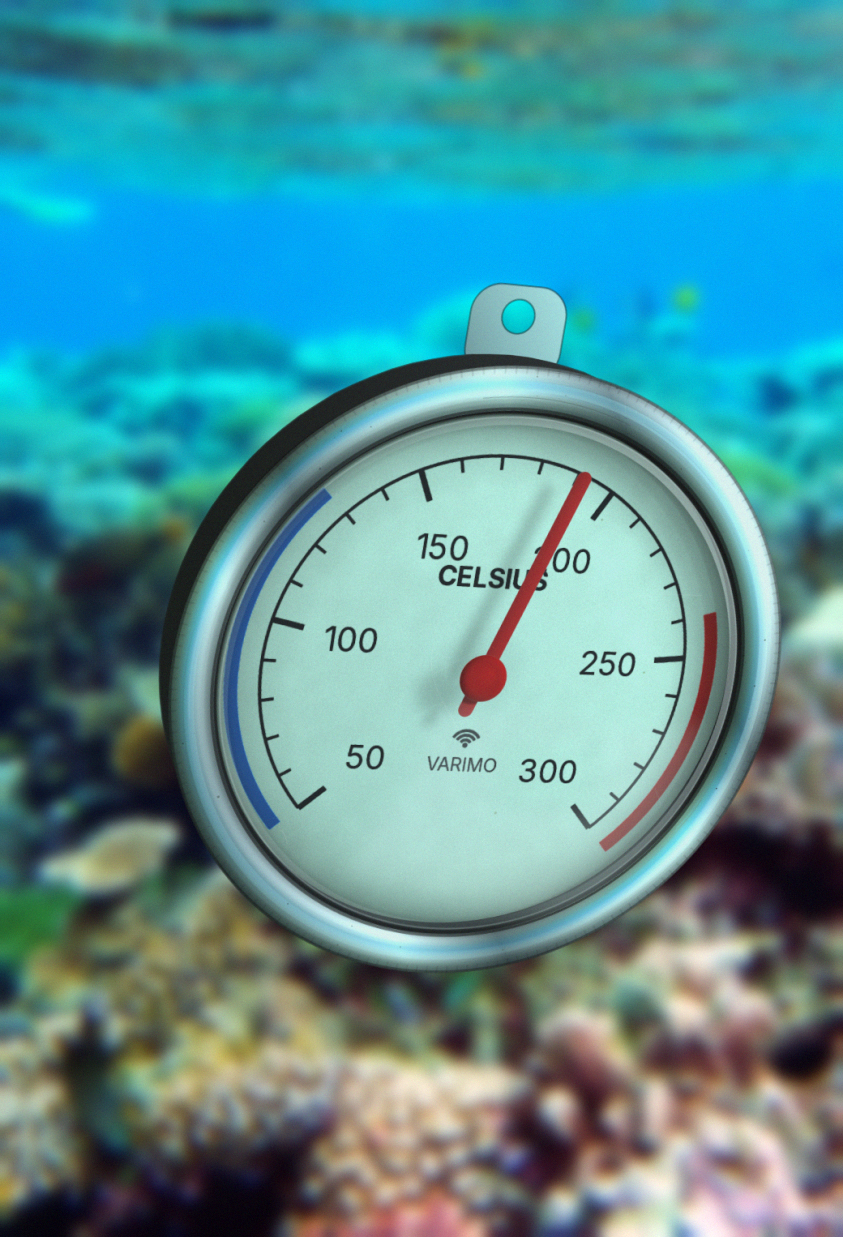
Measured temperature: **190** °C
